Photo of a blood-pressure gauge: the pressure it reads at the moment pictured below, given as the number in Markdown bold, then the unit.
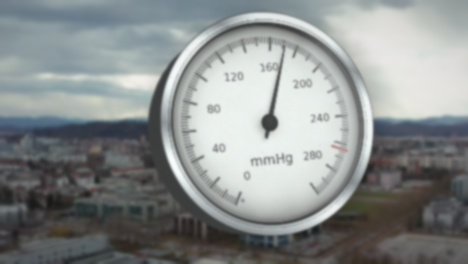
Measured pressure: **170** mmHg
